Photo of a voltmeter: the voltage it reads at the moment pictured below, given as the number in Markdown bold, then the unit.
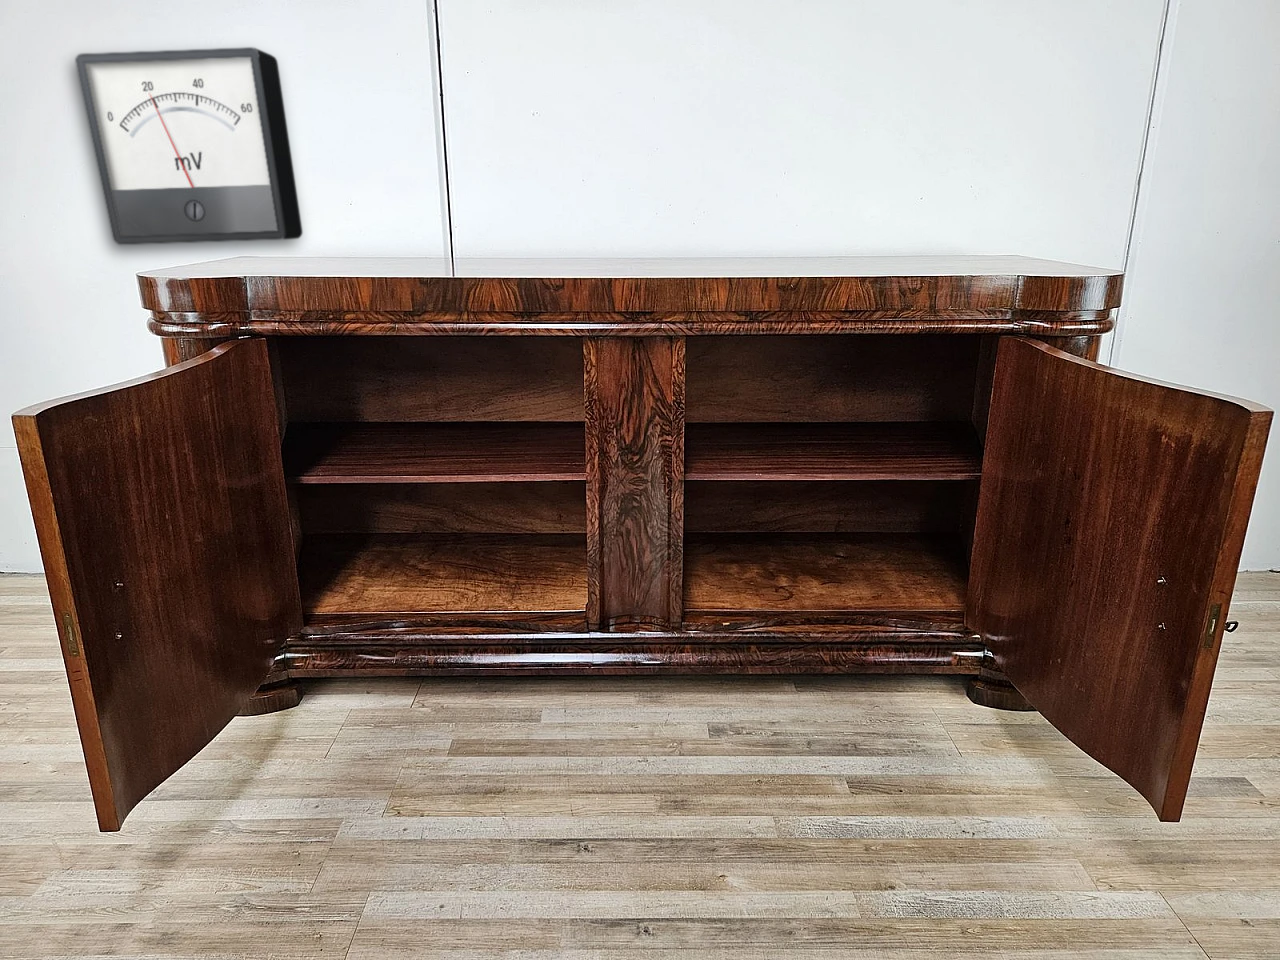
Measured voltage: **20** mV
